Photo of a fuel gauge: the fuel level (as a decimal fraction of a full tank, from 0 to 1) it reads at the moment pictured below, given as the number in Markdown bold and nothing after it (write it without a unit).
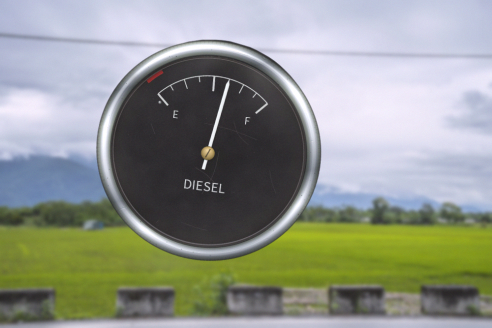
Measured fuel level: **0.625**
